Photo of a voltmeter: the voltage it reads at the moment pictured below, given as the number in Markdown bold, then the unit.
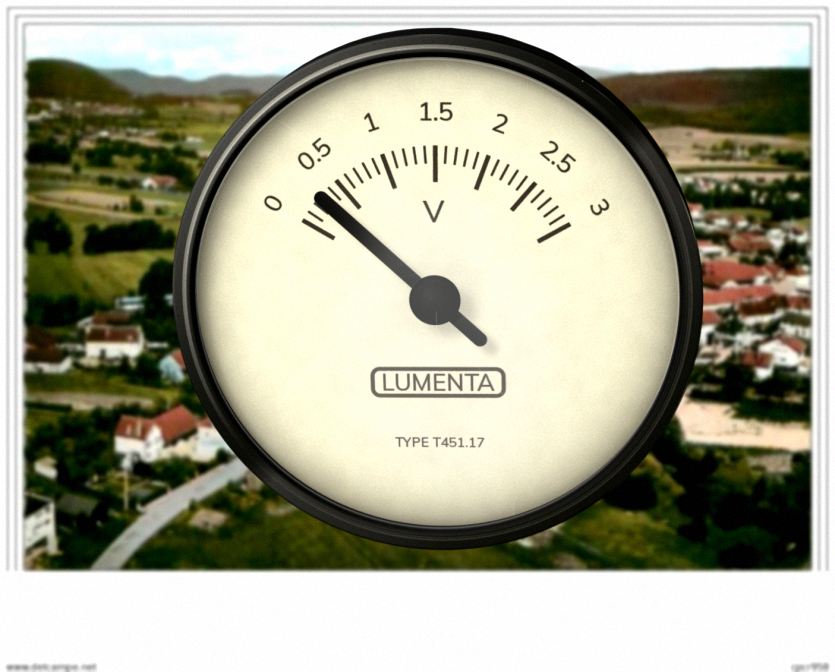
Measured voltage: **0.3** V
